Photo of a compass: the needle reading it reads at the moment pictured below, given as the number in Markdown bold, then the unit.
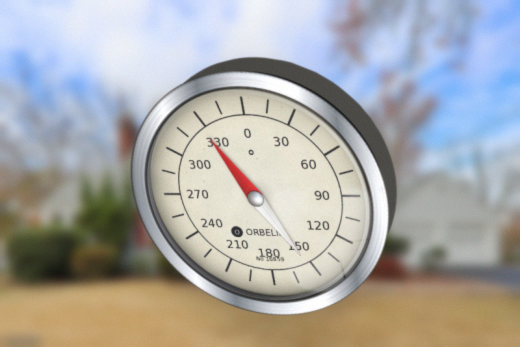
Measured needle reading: **330** °
